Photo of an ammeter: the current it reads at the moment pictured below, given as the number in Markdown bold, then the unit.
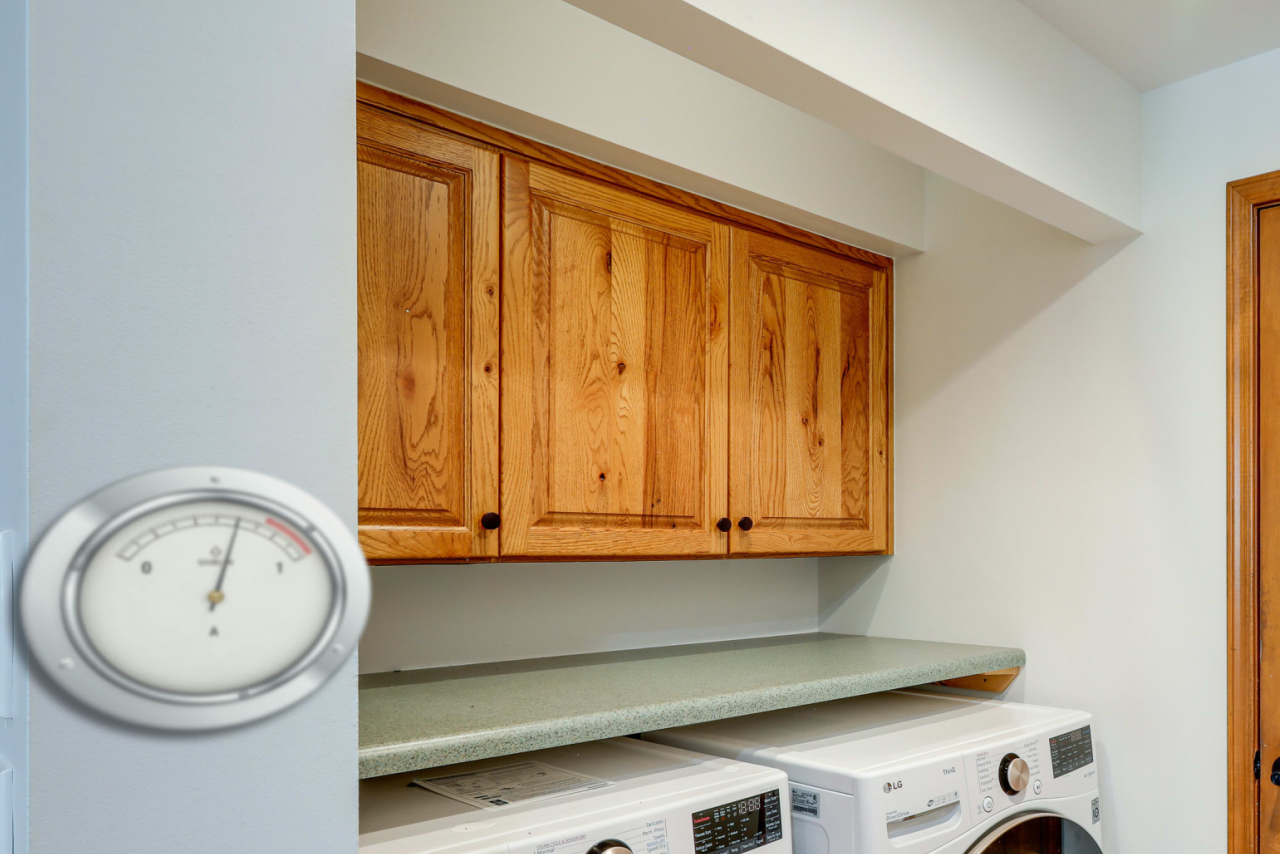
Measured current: **0.6** A
